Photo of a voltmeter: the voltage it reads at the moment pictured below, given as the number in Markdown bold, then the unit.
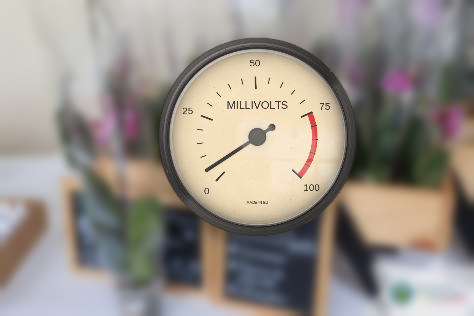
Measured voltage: **5** mV
